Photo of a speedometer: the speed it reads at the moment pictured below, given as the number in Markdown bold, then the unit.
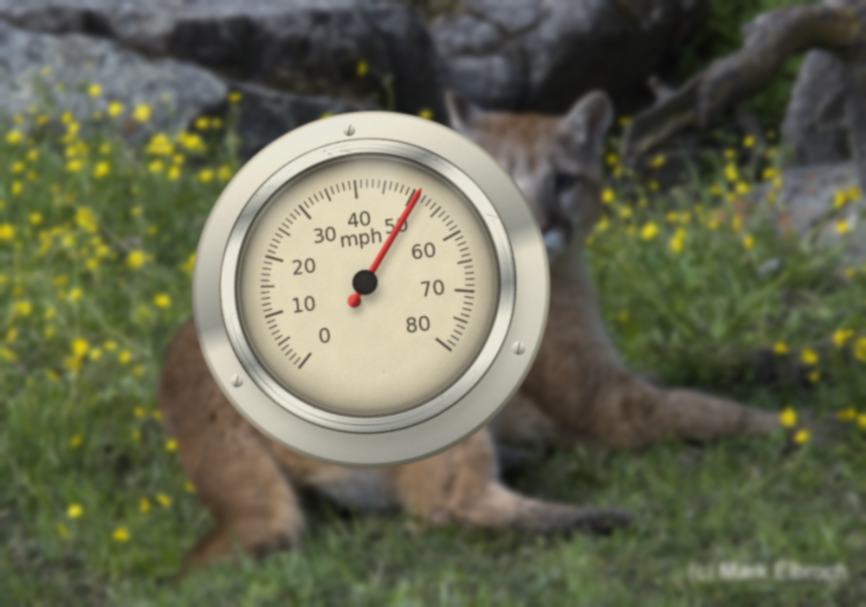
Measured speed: **51** mph
